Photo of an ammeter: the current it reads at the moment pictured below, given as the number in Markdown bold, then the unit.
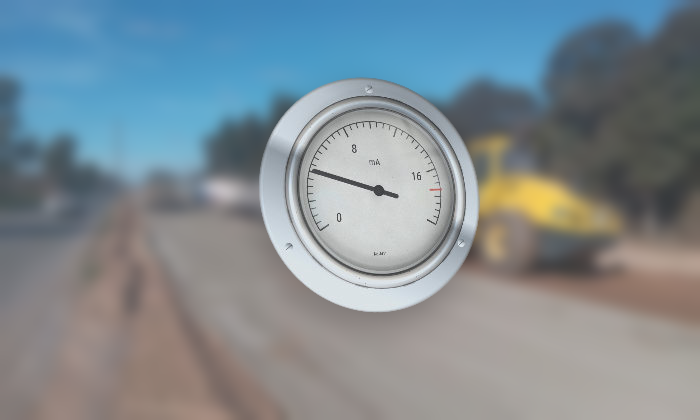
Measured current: **4** mA
